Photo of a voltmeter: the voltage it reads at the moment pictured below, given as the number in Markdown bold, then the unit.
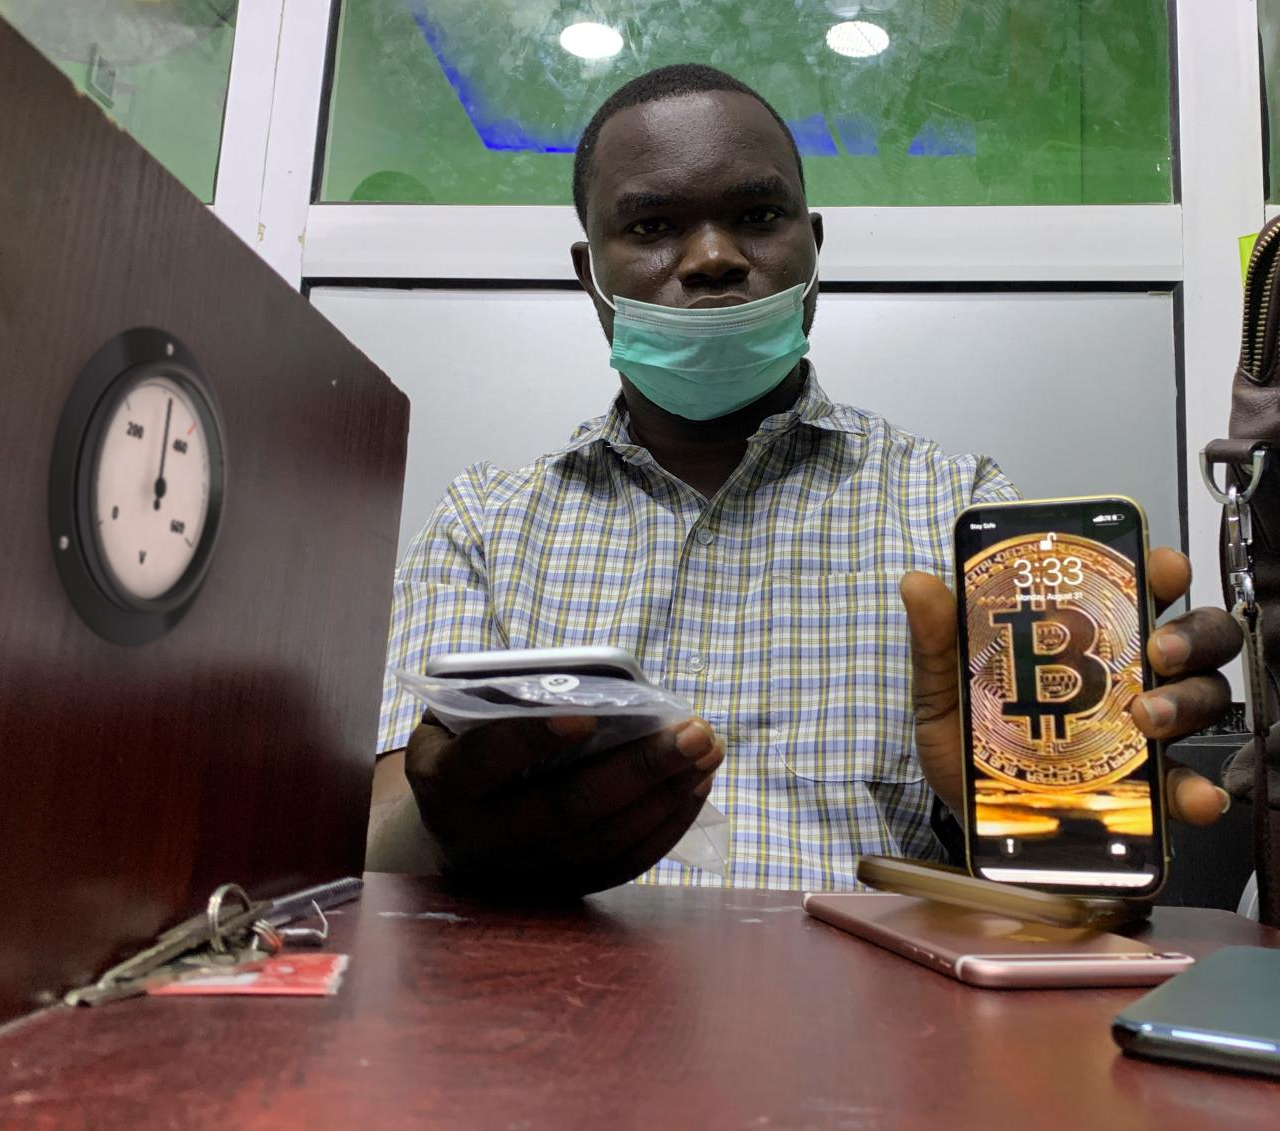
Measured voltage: **300** V
